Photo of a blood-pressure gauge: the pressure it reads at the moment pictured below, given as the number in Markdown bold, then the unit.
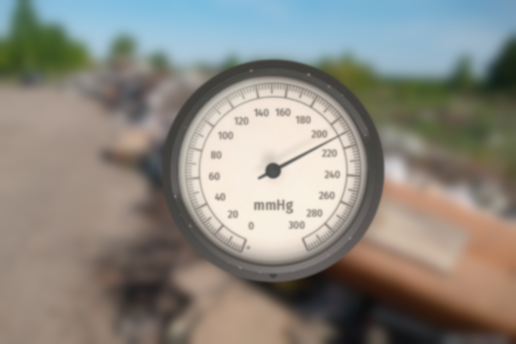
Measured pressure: **210** mmHg
